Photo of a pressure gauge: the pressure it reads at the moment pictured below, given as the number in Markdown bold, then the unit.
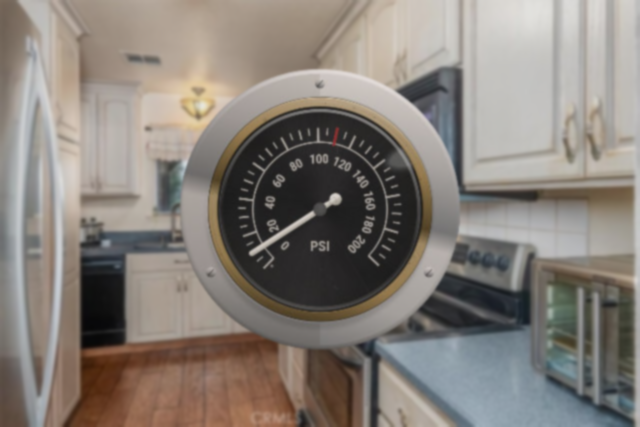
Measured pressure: **10** psi
